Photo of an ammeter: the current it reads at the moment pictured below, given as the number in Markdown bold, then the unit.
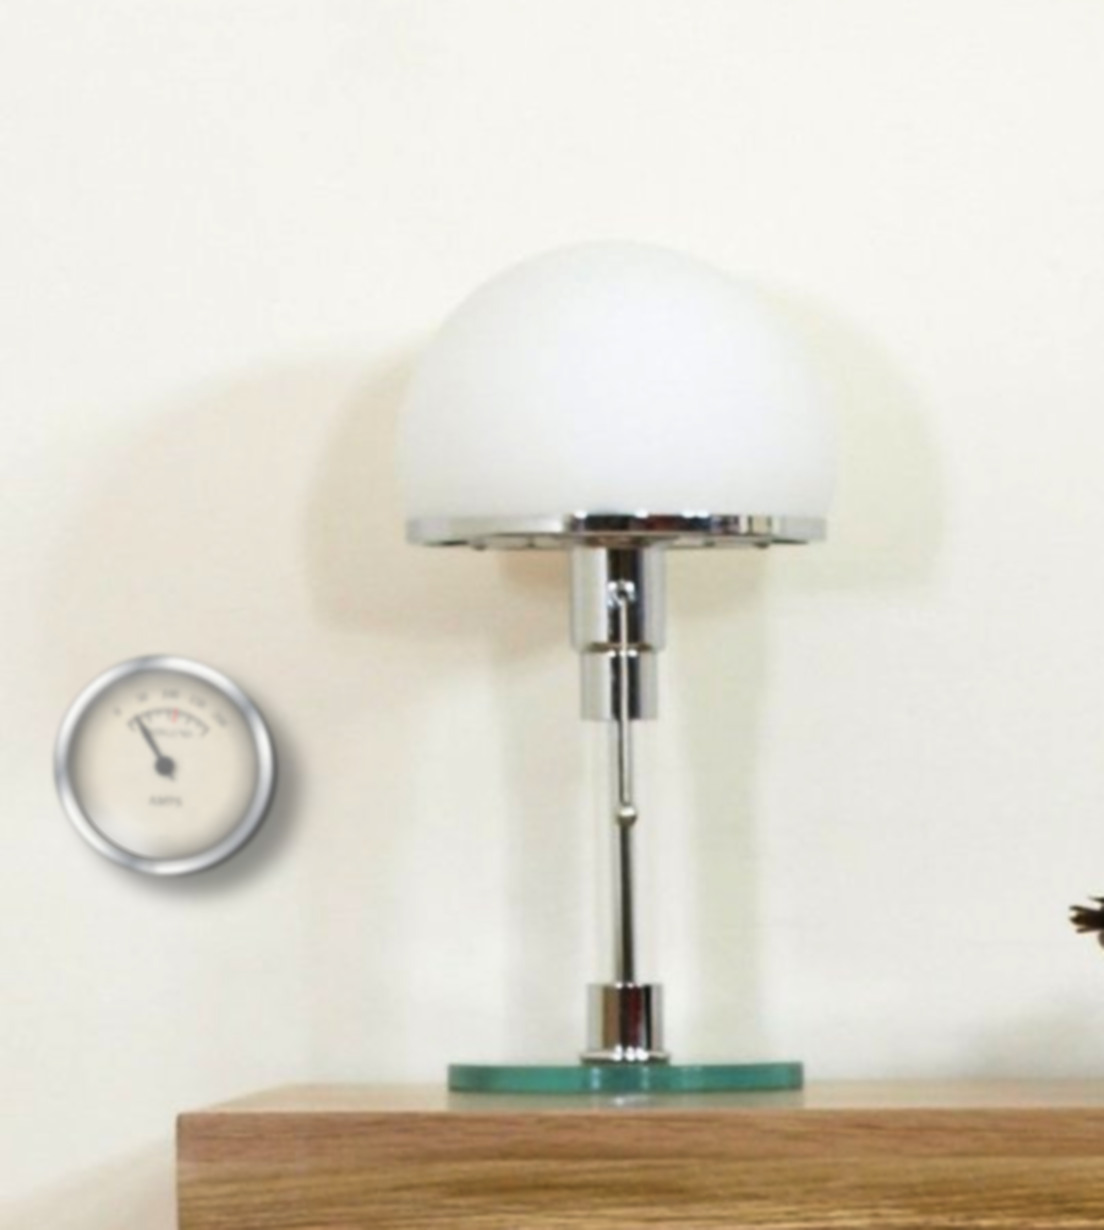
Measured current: **25** A
